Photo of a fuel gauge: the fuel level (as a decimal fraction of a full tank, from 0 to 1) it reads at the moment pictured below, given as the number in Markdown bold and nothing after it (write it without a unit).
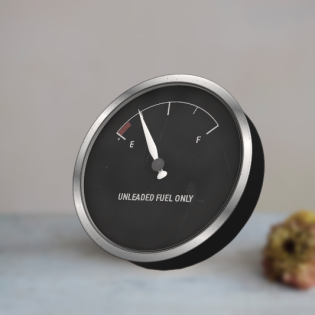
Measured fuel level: **0.25**
